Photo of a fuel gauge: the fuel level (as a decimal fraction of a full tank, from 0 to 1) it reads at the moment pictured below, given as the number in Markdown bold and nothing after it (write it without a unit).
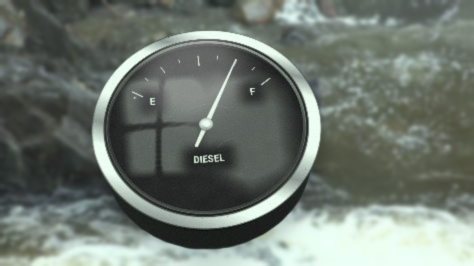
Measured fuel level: **0.75**
